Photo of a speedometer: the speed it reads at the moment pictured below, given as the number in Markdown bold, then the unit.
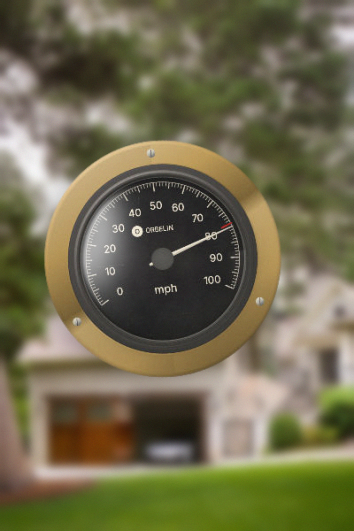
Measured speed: **80** mph
